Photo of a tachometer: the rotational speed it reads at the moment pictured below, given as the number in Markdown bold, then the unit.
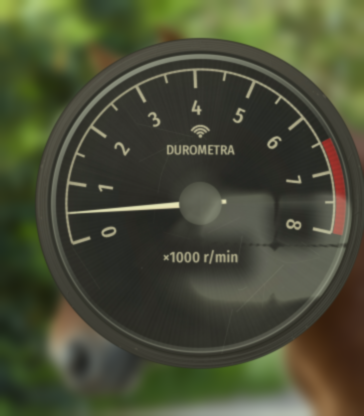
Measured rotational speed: **500** rpm
